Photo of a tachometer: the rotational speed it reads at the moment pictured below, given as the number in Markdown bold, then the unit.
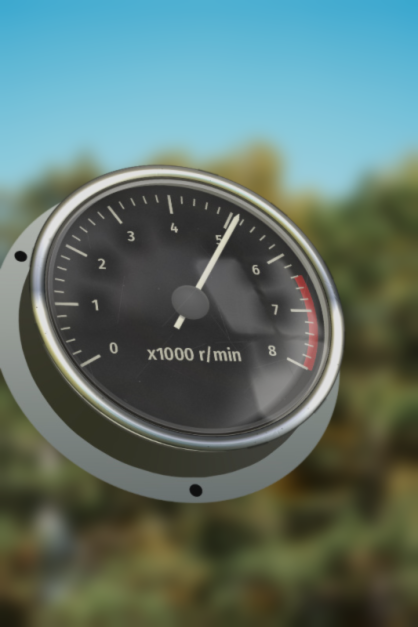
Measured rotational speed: **5100** rpm
